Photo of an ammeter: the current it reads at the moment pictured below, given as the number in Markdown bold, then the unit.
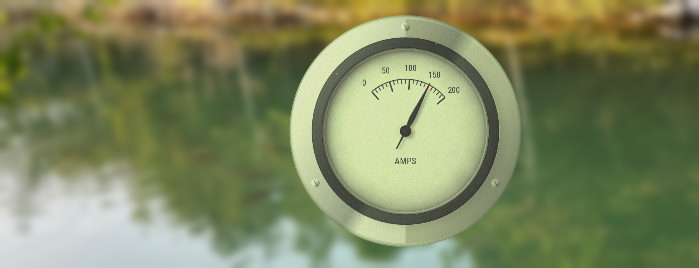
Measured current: **150** A
